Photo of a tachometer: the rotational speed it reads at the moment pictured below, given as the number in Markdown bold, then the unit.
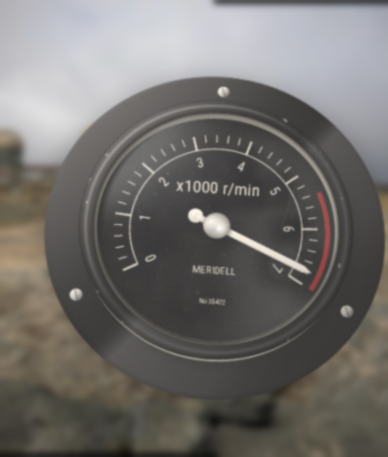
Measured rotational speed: **6800** rpm
